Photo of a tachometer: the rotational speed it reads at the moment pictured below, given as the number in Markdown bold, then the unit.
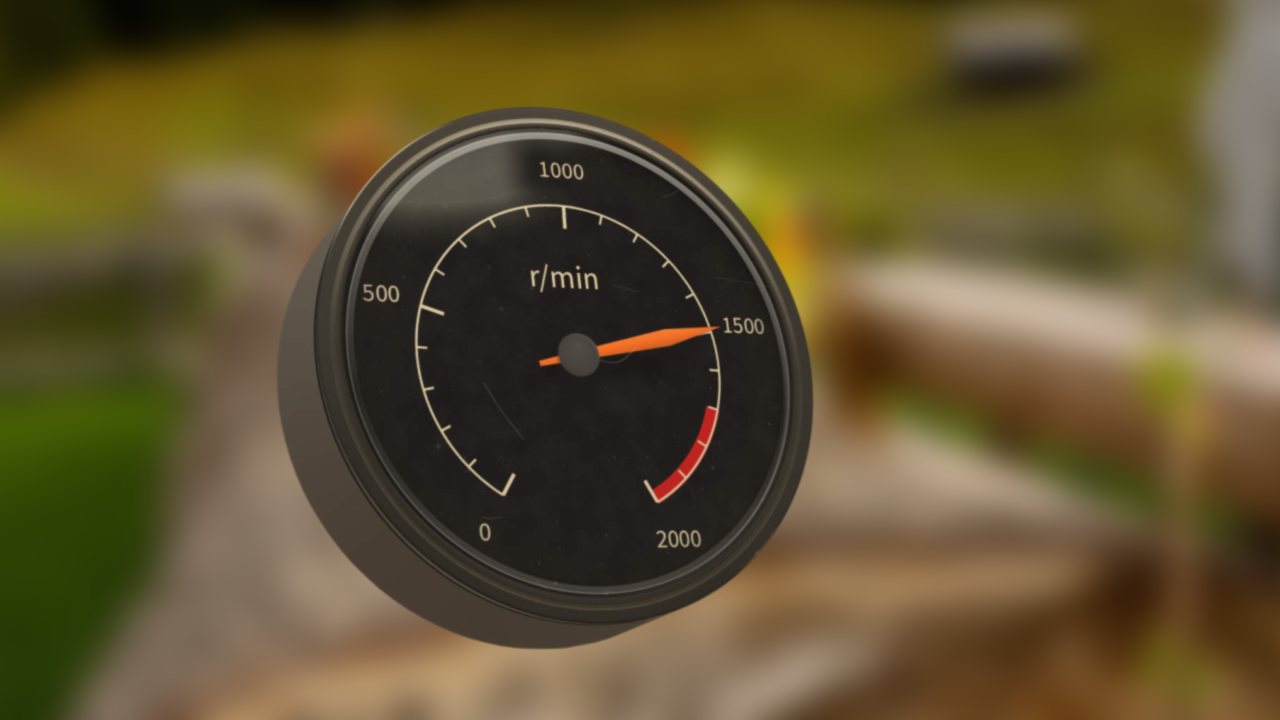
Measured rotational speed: **1500** rpm
